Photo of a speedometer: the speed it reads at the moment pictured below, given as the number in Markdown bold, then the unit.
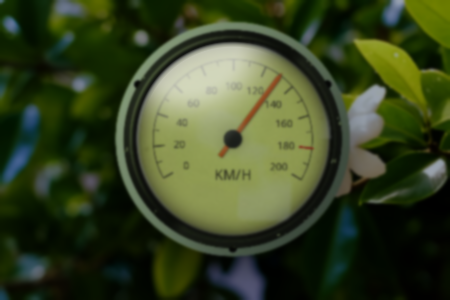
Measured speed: **130** km/h
